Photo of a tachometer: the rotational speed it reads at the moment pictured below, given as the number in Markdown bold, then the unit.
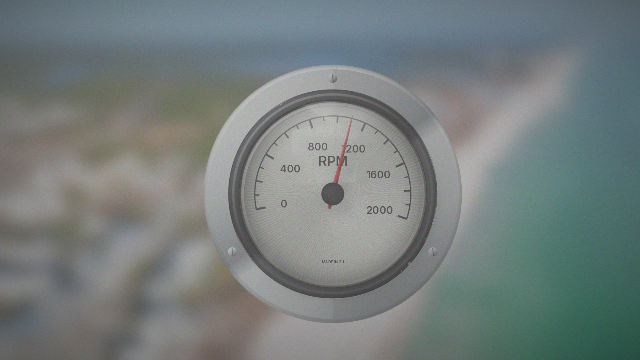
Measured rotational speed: **1100** rpm
